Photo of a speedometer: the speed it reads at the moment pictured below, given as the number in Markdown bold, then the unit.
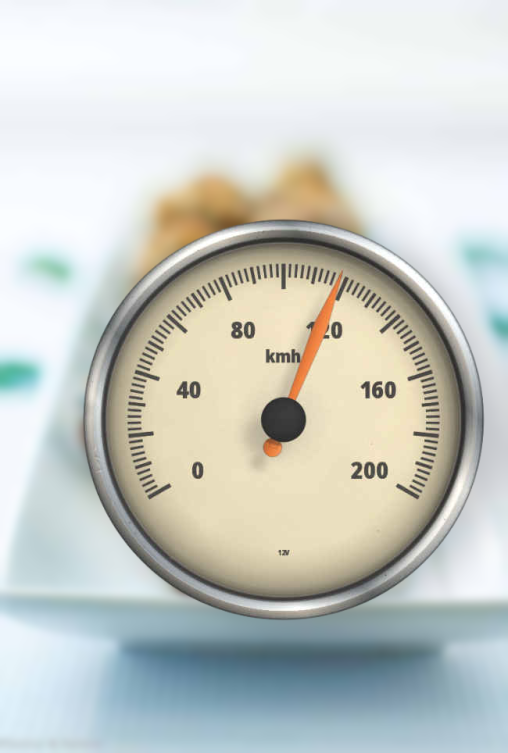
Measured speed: **118** km/h
